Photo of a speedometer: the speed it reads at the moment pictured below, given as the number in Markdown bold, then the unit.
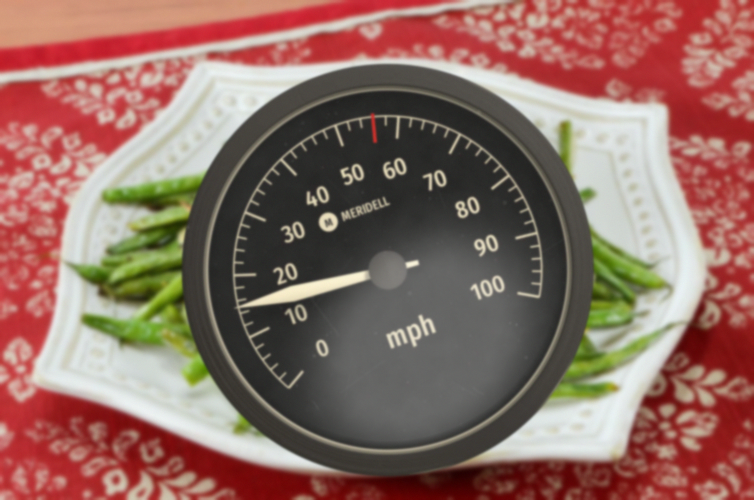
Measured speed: **15** mph
